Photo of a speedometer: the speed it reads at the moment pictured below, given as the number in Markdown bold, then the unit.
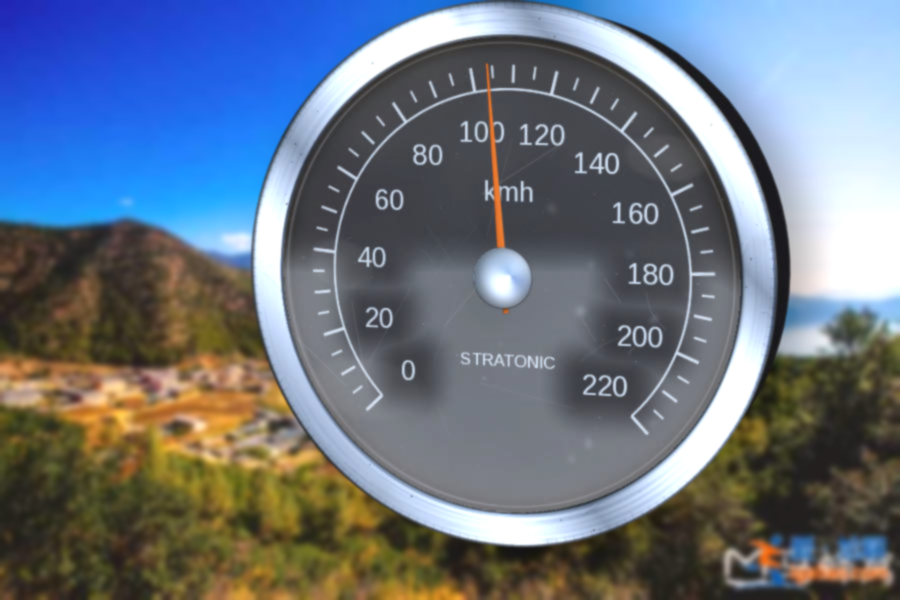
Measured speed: **105** km/h
